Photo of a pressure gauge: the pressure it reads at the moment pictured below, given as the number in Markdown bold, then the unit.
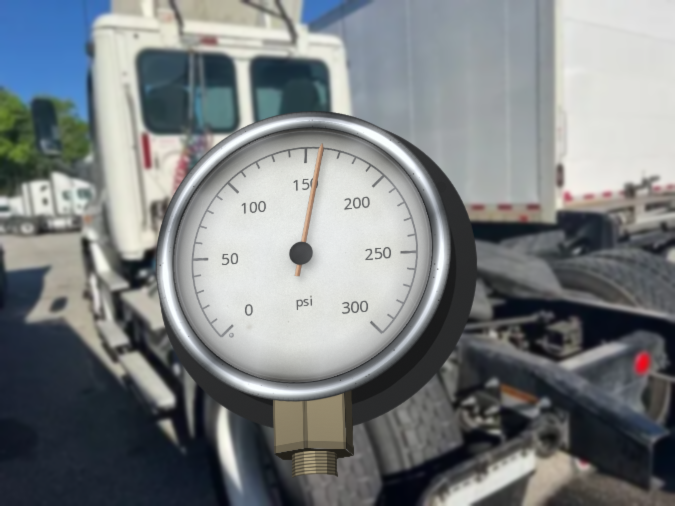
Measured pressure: **160** psi
